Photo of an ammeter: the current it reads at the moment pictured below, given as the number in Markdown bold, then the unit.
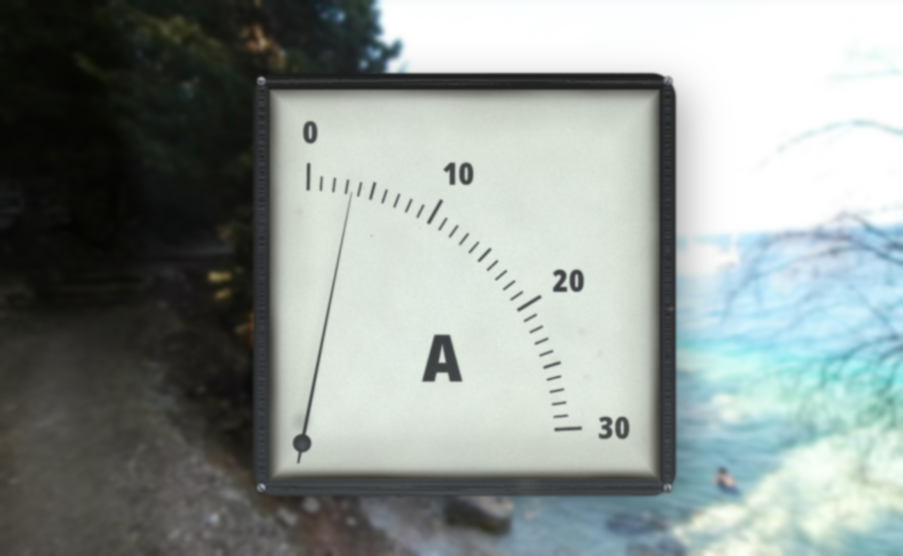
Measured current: **3.5** A
